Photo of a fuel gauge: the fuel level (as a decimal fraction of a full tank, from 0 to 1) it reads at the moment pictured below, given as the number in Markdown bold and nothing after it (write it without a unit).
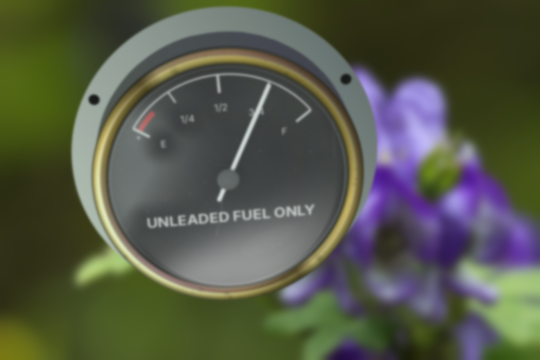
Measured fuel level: **0.75**
